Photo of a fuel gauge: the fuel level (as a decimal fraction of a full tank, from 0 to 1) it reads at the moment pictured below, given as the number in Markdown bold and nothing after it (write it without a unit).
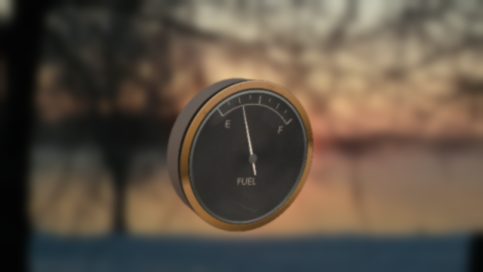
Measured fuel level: **0.25**
